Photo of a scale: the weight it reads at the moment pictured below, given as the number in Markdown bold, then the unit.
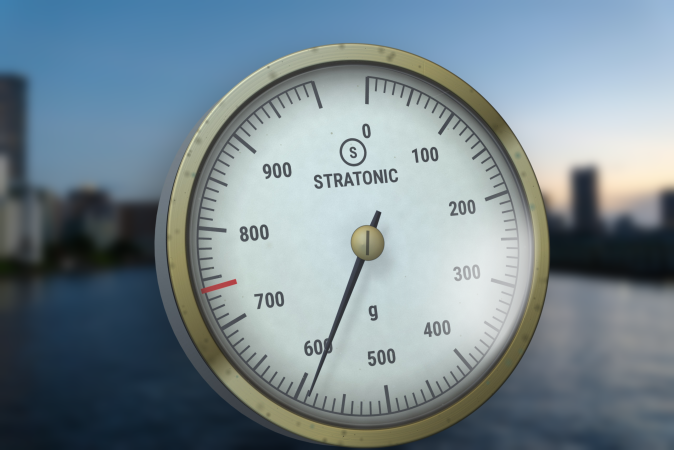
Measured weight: **590** g
